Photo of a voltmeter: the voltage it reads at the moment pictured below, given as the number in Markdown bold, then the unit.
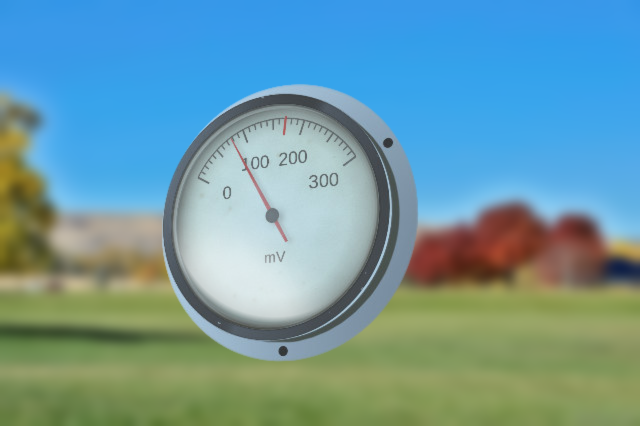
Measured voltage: **80** mV
